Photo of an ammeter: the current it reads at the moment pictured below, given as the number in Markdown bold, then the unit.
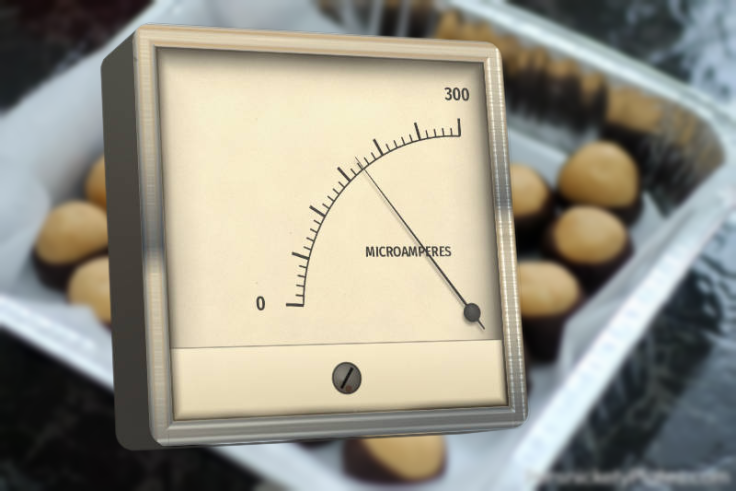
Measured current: **170** µA
